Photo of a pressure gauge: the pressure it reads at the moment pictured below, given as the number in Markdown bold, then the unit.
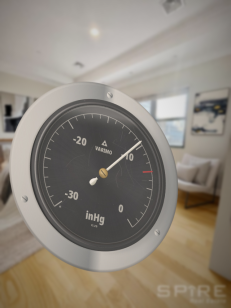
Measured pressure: **-10.5** inHg
